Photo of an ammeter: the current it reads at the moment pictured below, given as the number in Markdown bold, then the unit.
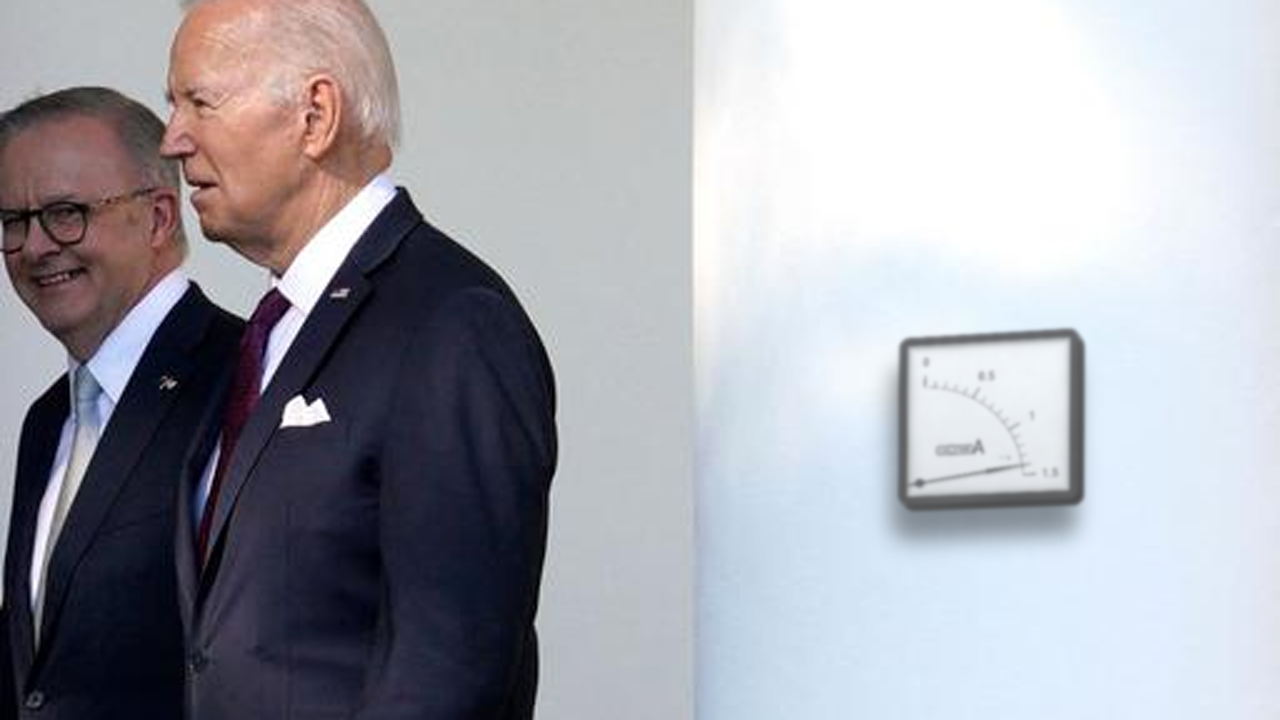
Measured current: **1.4** A
